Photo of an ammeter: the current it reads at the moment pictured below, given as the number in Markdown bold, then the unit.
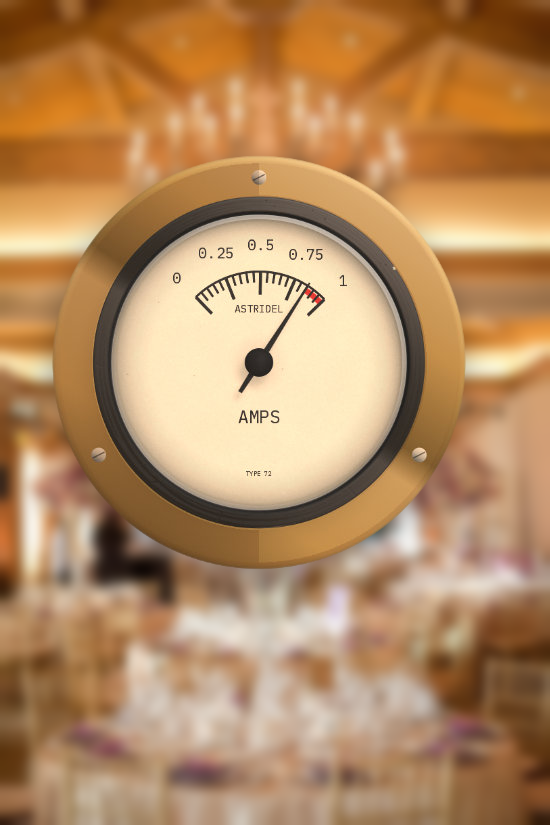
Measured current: **0.85** A
